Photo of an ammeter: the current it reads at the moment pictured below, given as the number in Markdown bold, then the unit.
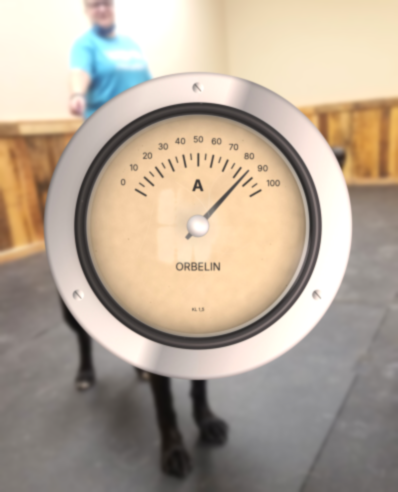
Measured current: **85** A
